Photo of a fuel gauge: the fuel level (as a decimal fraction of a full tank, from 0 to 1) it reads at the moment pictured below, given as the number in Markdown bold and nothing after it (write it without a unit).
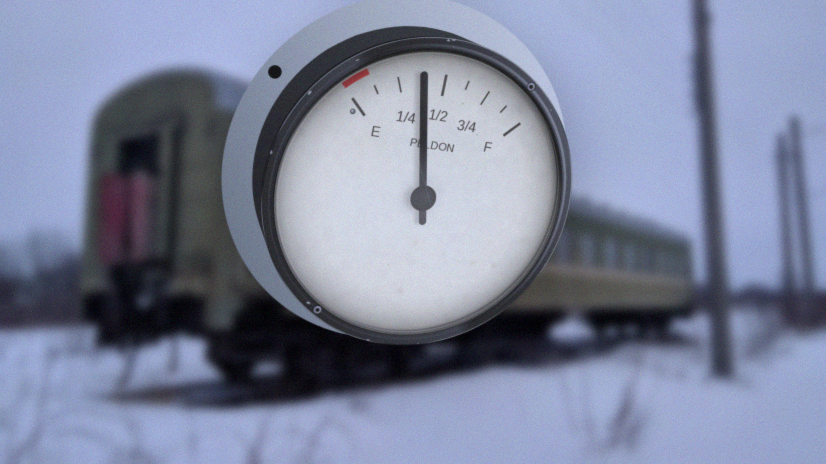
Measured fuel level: **0.375**
